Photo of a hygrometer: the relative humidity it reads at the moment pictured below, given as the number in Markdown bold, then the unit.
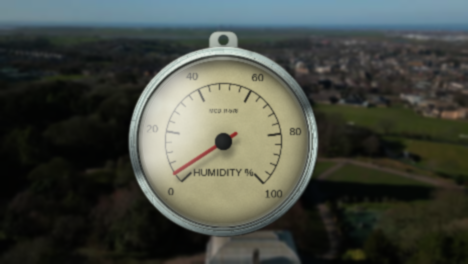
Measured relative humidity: **4** %
